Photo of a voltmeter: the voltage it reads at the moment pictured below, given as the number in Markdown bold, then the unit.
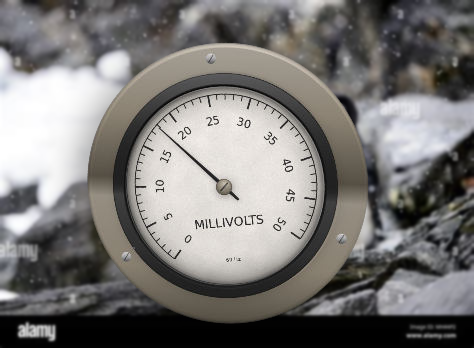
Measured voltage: **18** mV
